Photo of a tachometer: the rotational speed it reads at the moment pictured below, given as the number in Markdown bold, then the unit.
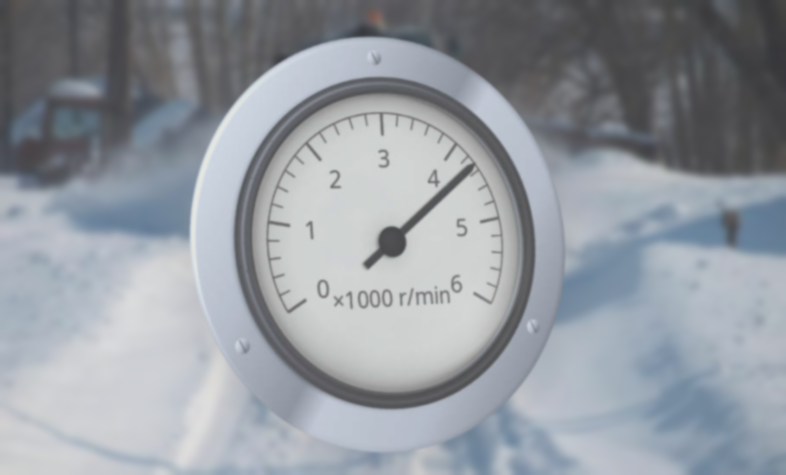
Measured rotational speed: **4300** rpm
